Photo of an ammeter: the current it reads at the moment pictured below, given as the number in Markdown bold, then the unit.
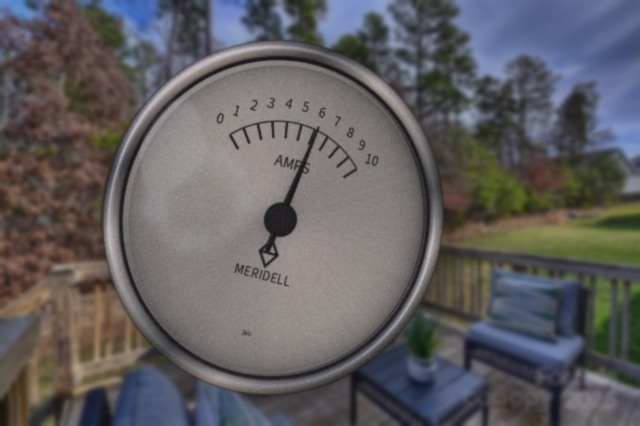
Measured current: **6** A
